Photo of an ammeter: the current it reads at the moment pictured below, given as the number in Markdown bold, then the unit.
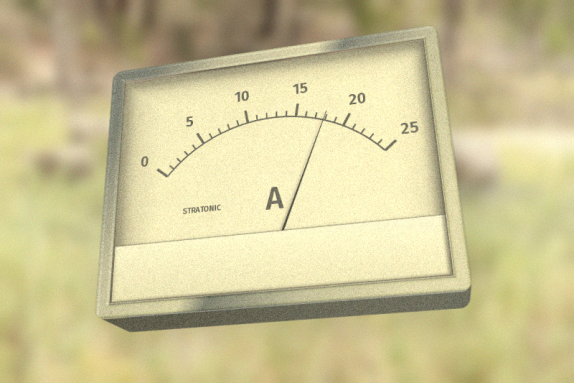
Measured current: **18** A
